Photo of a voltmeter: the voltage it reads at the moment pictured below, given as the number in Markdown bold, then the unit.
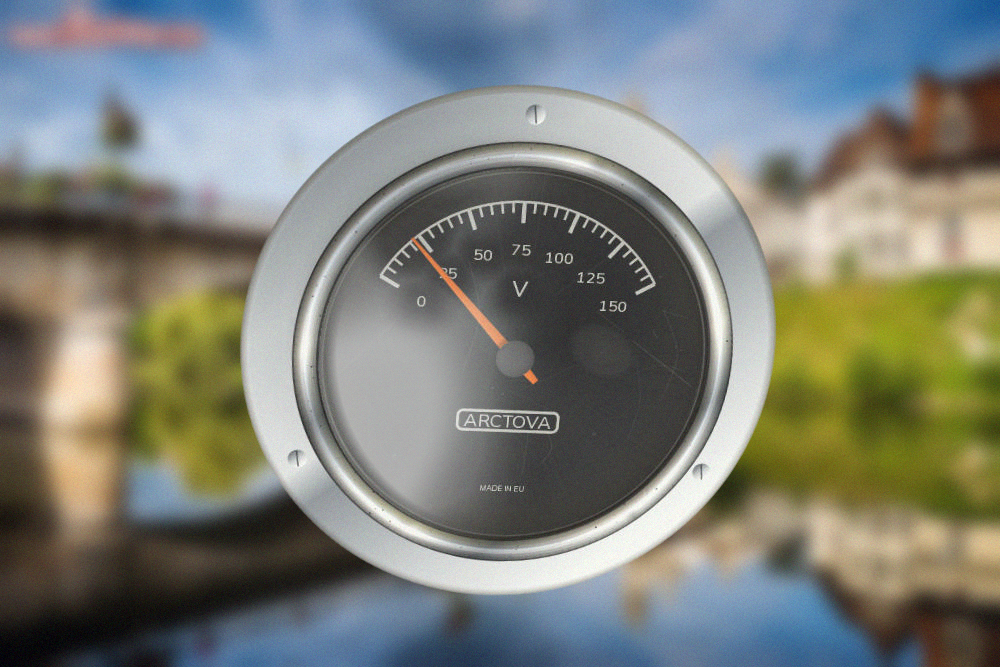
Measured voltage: **22.5** V
